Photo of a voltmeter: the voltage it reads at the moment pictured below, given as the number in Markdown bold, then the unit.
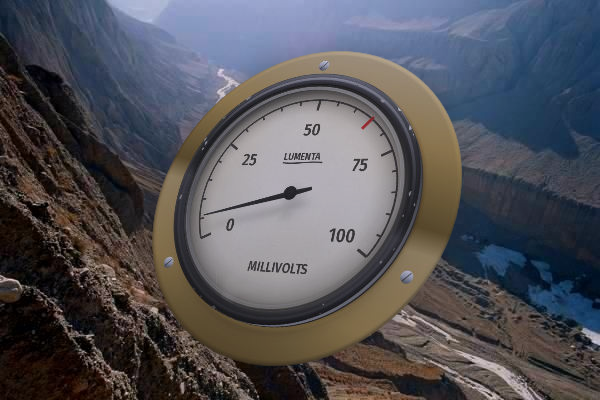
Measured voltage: **5** mV
